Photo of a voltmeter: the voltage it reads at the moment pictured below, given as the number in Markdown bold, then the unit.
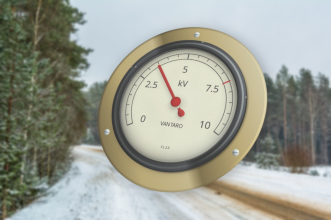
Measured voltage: **3.5** kV
